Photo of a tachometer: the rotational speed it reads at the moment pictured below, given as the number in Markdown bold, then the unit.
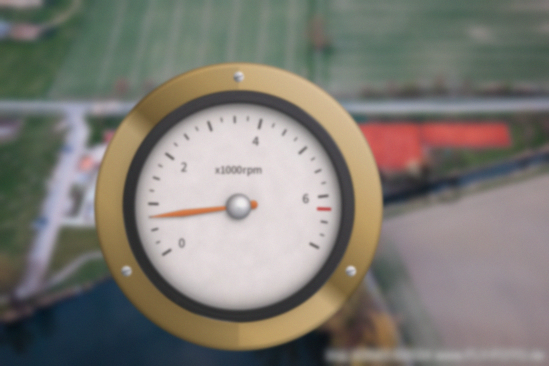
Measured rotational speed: **750** rpm
